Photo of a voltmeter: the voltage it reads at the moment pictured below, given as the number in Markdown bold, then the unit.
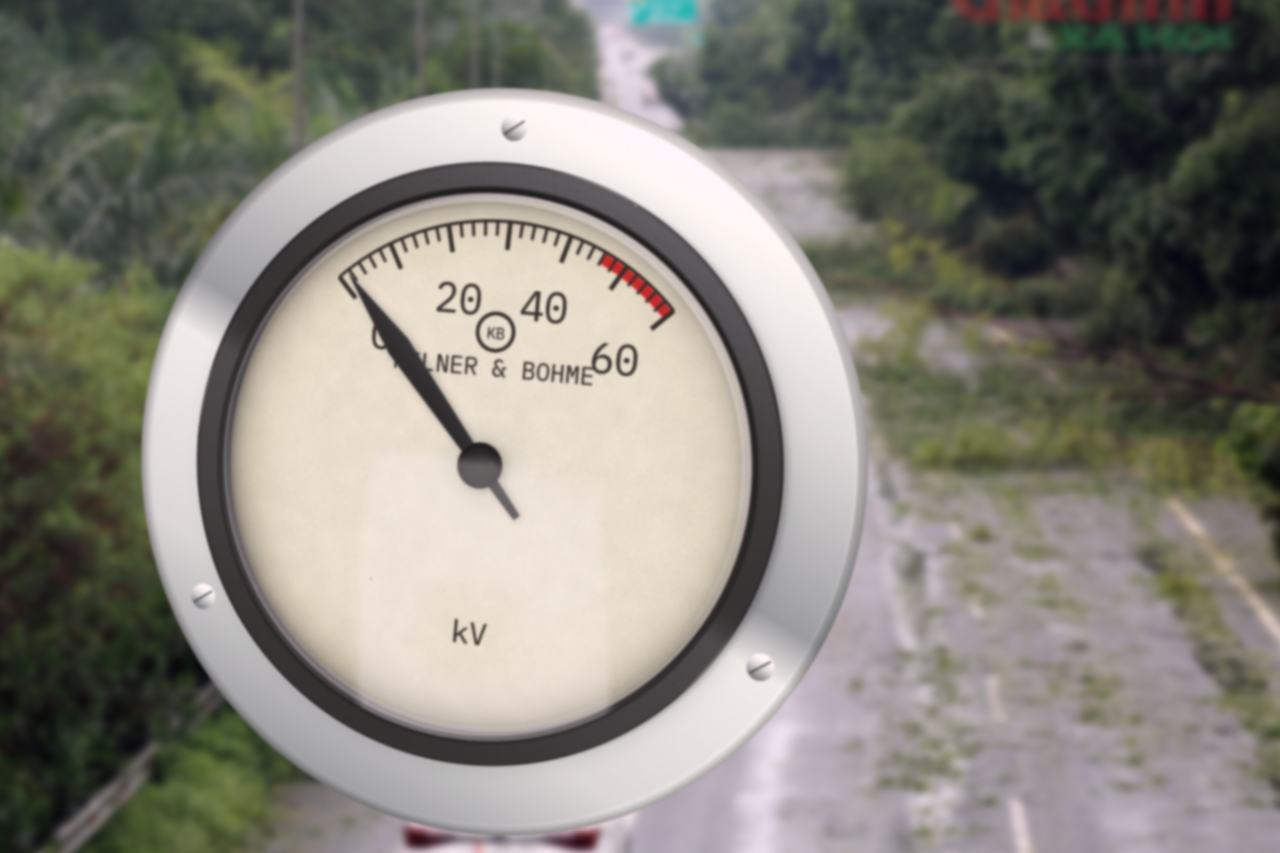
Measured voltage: **2** kV
